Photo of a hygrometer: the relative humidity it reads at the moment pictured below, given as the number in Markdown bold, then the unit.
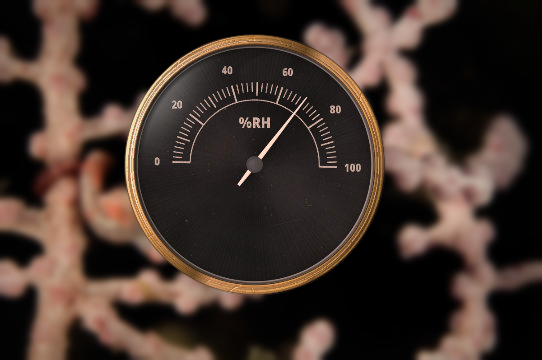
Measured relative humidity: **70** %
